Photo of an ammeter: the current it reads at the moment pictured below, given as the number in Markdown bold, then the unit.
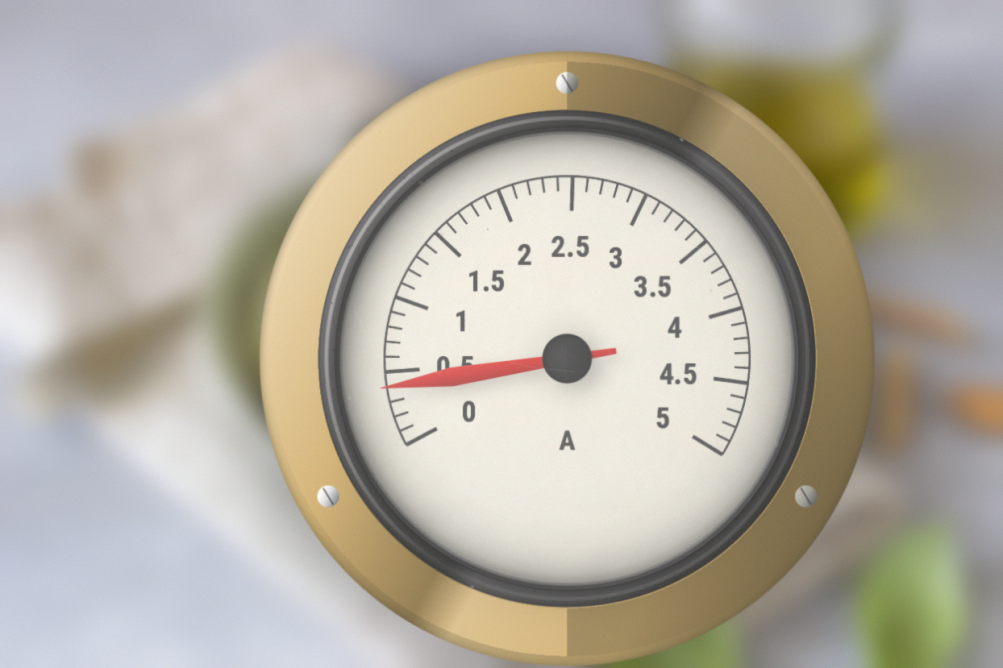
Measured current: **0.4** A
